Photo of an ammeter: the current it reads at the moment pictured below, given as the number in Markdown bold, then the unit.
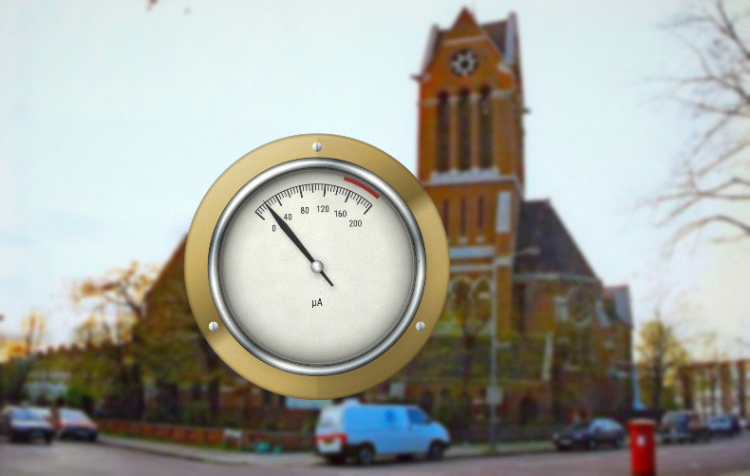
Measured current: **20** µA
